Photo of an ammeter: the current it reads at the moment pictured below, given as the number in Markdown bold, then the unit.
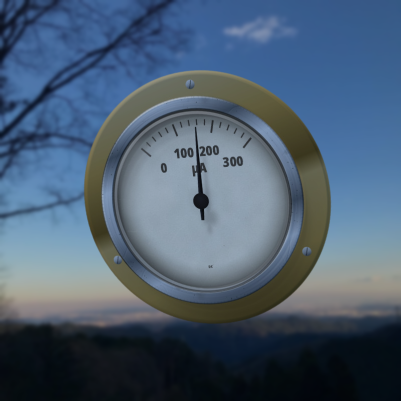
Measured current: **160** µA
